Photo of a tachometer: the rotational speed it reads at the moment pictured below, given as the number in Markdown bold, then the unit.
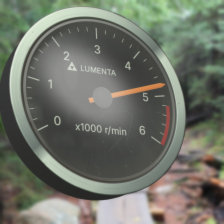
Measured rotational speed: **4800** rpm
